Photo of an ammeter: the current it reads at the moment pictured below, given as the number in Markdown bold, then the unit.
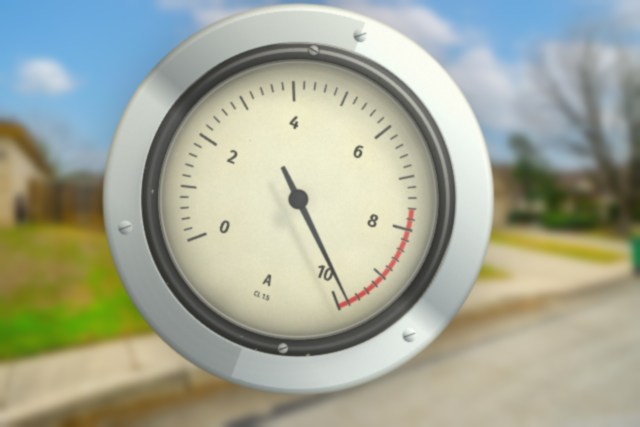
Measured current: **9.8** A
